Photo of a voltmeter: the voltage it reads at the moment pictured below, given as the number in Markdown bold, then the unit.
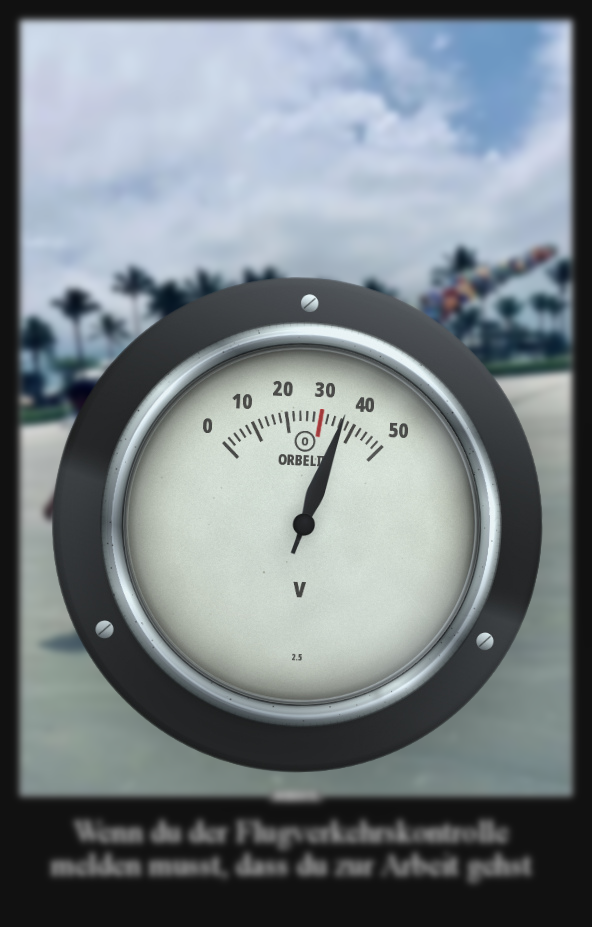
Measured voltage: **36** V
